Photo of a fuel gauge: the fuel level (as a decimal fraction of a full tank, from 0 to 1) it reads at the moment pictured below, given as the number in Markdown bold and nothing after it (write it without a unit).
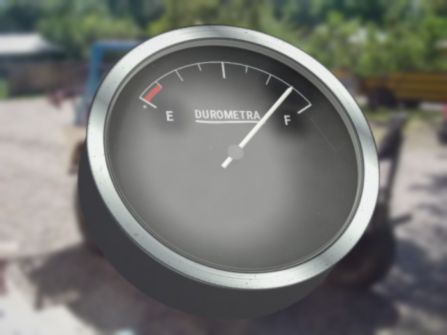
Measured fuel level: **0.875**
